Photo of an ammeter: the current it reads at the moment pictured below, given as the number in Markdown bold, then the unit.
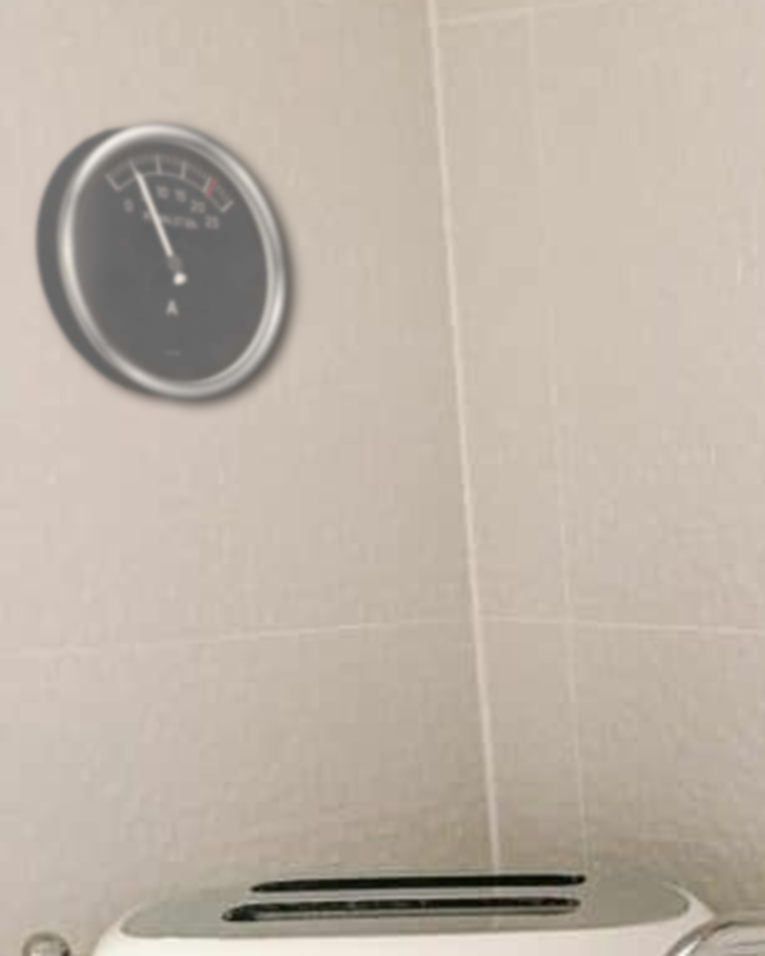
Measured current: **5** A
